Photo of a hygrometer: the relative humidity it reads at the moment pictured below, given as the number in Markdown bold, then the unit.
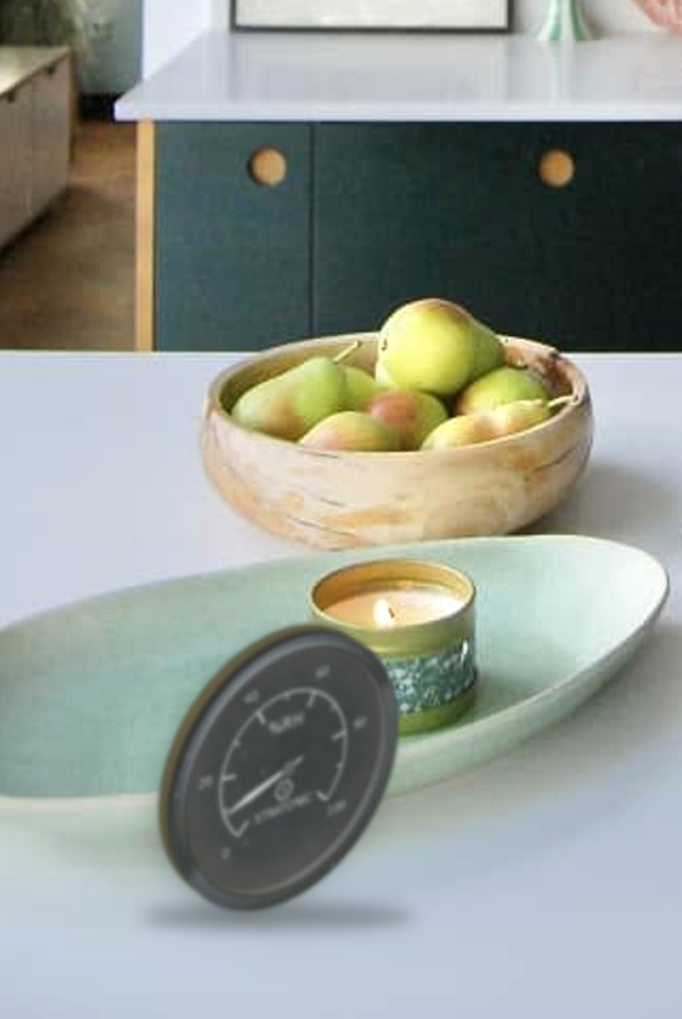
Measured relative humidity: **10** %
